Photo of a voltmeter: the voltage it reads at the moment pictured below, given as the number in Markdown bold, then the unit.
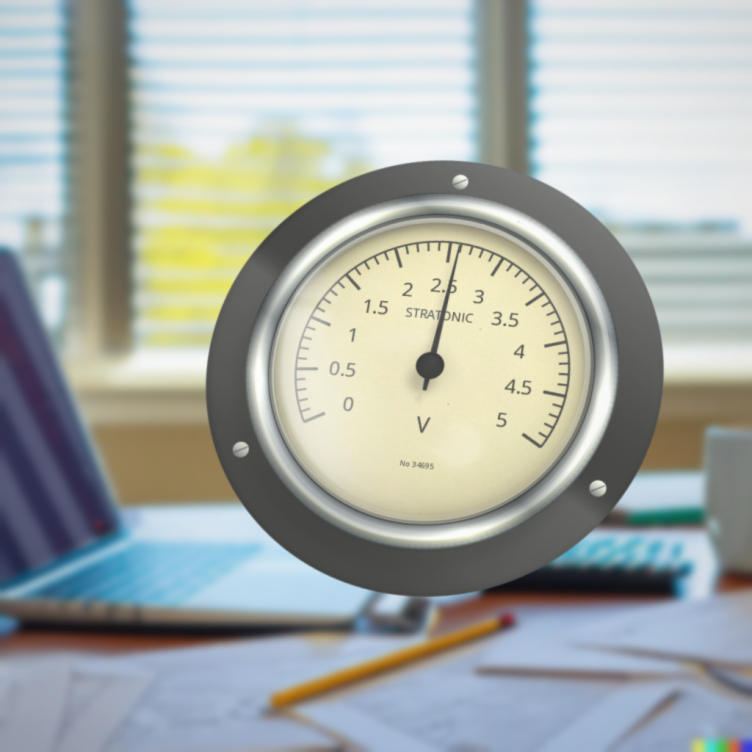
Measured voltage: **2.6** V
